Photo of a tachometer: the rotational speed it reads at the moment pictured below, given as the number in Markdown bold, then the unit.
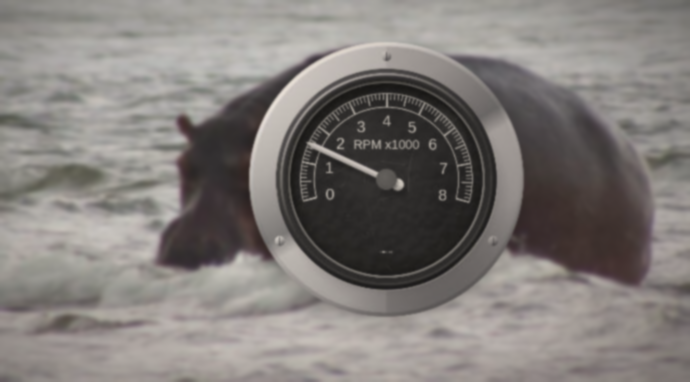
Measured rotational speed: **1500** rpm
